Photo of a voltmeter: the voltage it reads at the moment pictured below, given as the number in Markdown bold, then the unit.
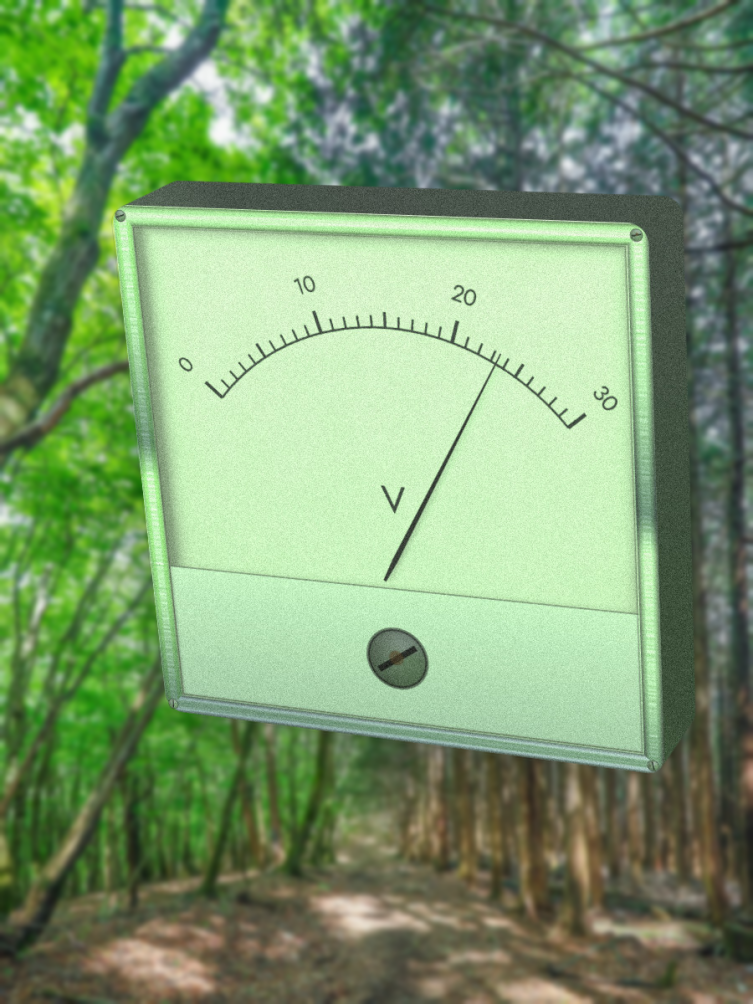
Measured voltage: **23.5** V
